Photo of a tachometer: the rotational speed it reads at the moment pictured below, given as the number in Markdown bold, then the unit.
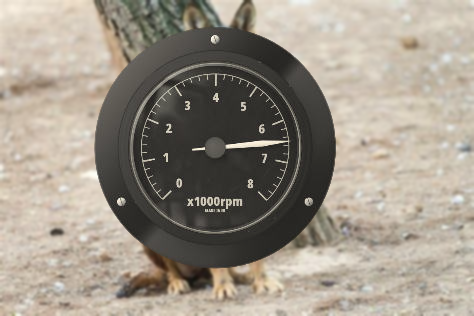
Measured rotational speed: **6500** rpm
